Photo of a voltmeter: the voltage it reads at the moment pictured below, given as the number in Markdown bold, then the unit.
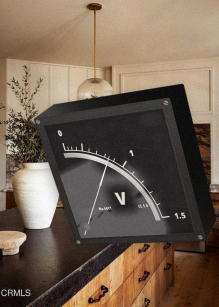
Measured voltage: **0.85** V
